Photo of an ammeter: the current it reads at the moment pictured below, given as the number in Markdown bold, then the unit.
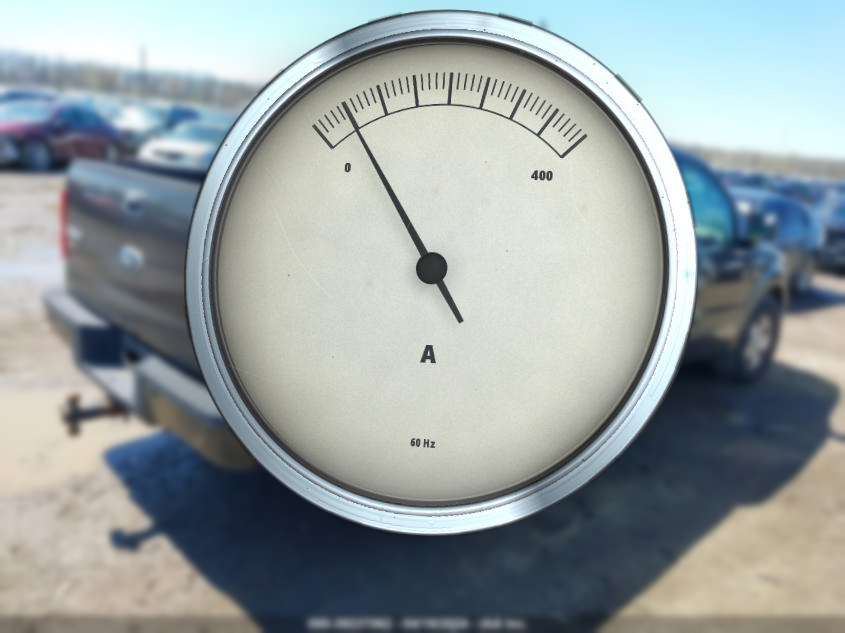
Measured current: **50** A
